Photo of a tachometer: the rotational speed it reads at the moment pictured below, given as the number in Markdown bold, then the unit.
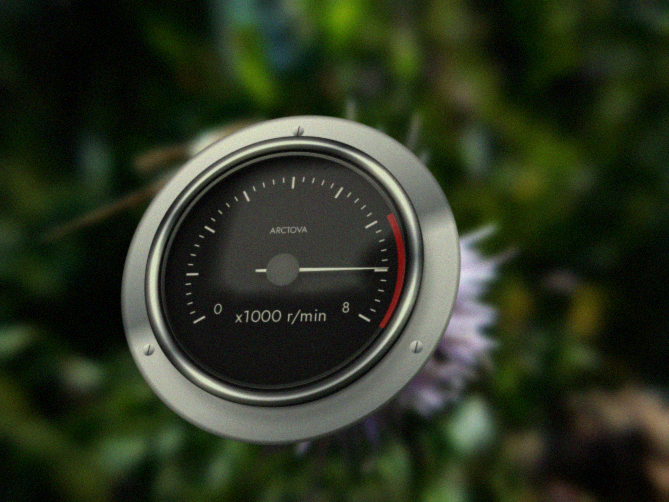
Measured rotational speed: **7000** rpm
